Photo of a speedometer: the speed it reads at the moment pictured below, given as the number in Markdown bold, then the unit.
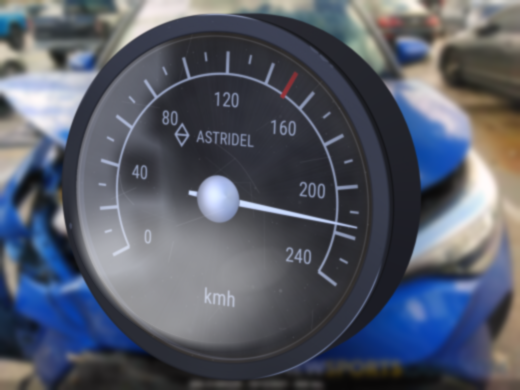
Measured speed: **215** km/h
